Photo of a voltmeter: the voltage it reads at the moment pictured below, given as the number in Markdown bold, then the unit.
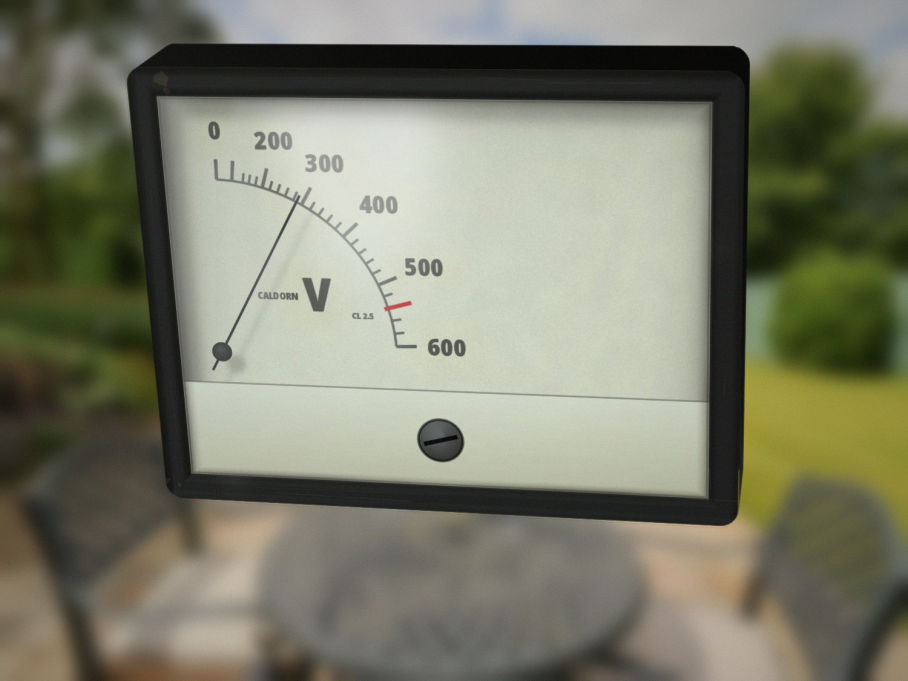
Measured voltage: **290** V
